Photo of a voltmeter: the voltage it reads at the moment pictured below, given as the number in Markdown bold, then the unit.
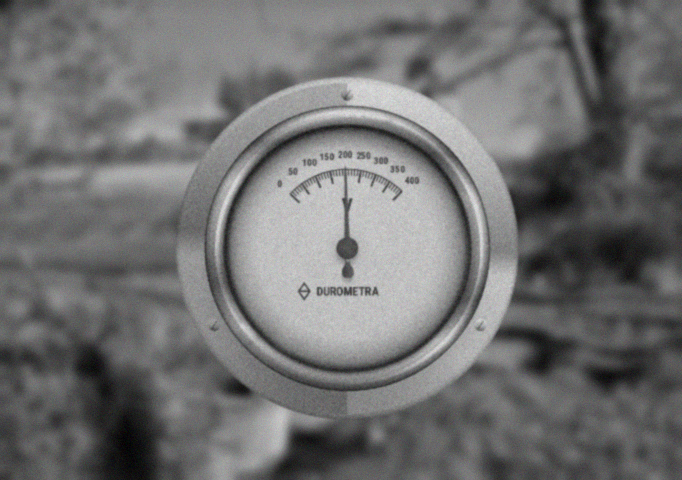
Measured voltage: **200** V
